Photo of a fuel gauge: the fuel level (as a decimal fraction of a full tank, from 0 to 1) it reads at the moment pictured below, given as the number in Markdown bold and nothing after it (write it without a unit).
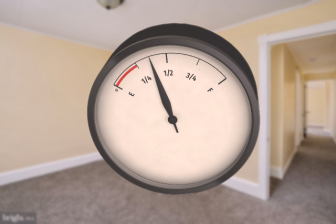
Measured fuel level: **0.375**
